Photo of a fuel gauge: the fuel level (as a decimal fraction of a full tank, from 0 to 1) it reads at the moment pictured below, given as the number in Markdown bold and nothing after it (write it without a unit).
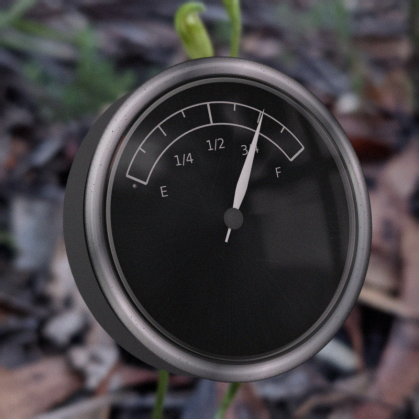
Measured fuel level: **0.75**
